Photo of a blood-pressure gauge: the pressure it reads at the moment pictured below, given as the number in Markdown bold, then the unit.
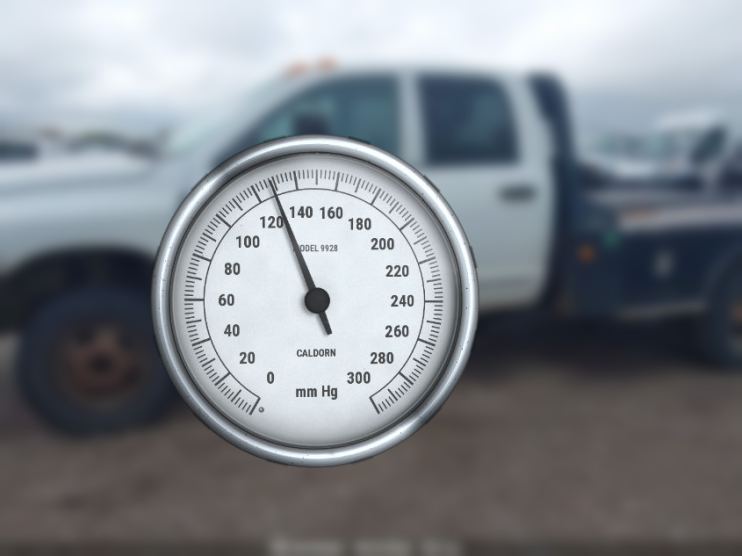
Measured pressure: **128** mmHg
